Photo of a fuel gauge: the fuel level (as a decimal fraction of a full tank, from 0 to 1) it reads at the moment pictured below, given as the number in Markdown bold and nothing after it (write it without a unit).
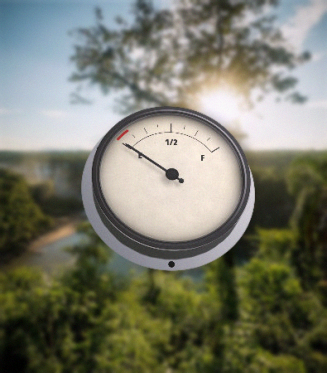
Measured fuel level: **0**
